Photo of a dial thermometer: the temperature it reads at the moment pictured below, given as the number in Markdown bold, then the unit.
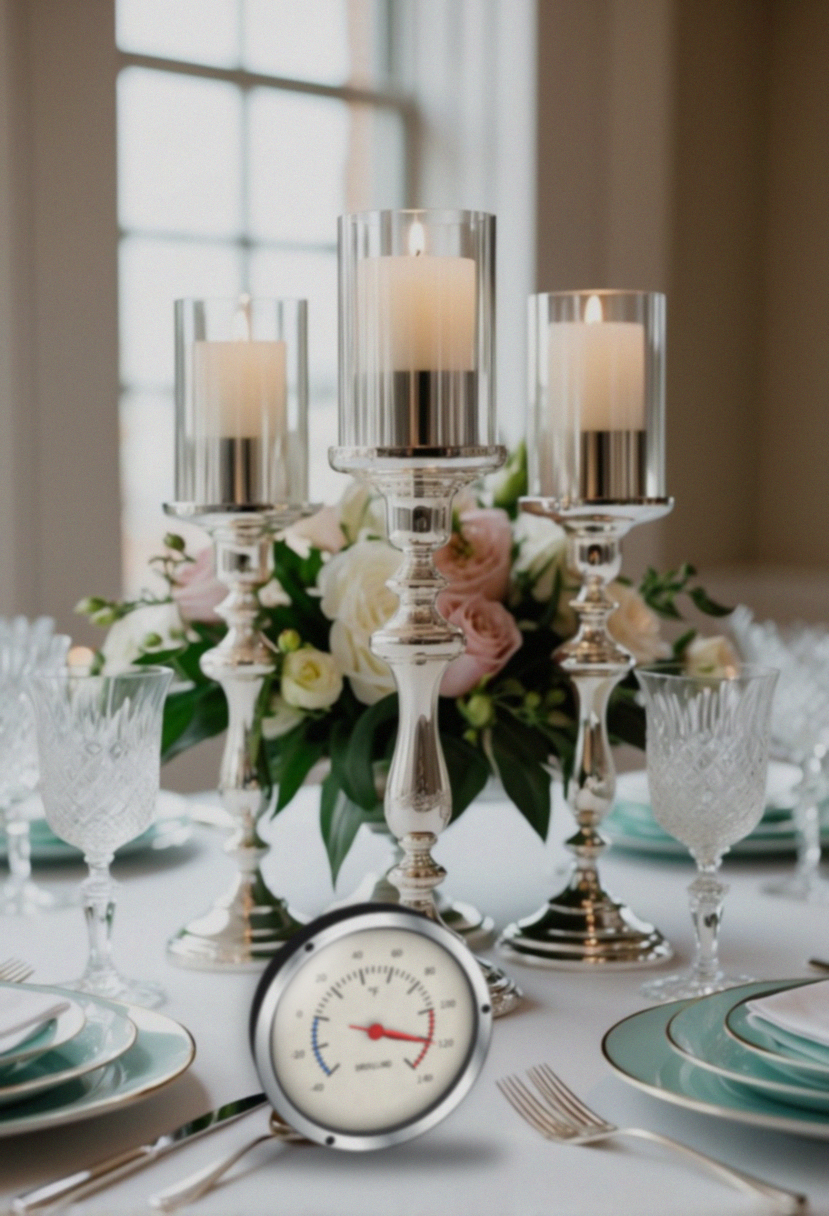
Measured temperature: **120** °F
